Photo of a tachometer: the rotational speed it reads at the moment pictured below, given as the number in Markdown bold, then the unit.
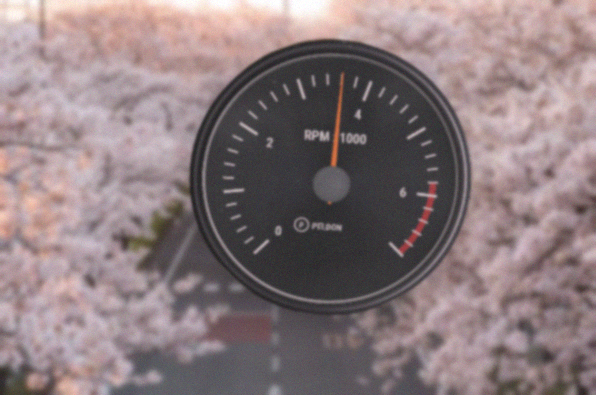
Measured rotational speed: **3600** rpm
